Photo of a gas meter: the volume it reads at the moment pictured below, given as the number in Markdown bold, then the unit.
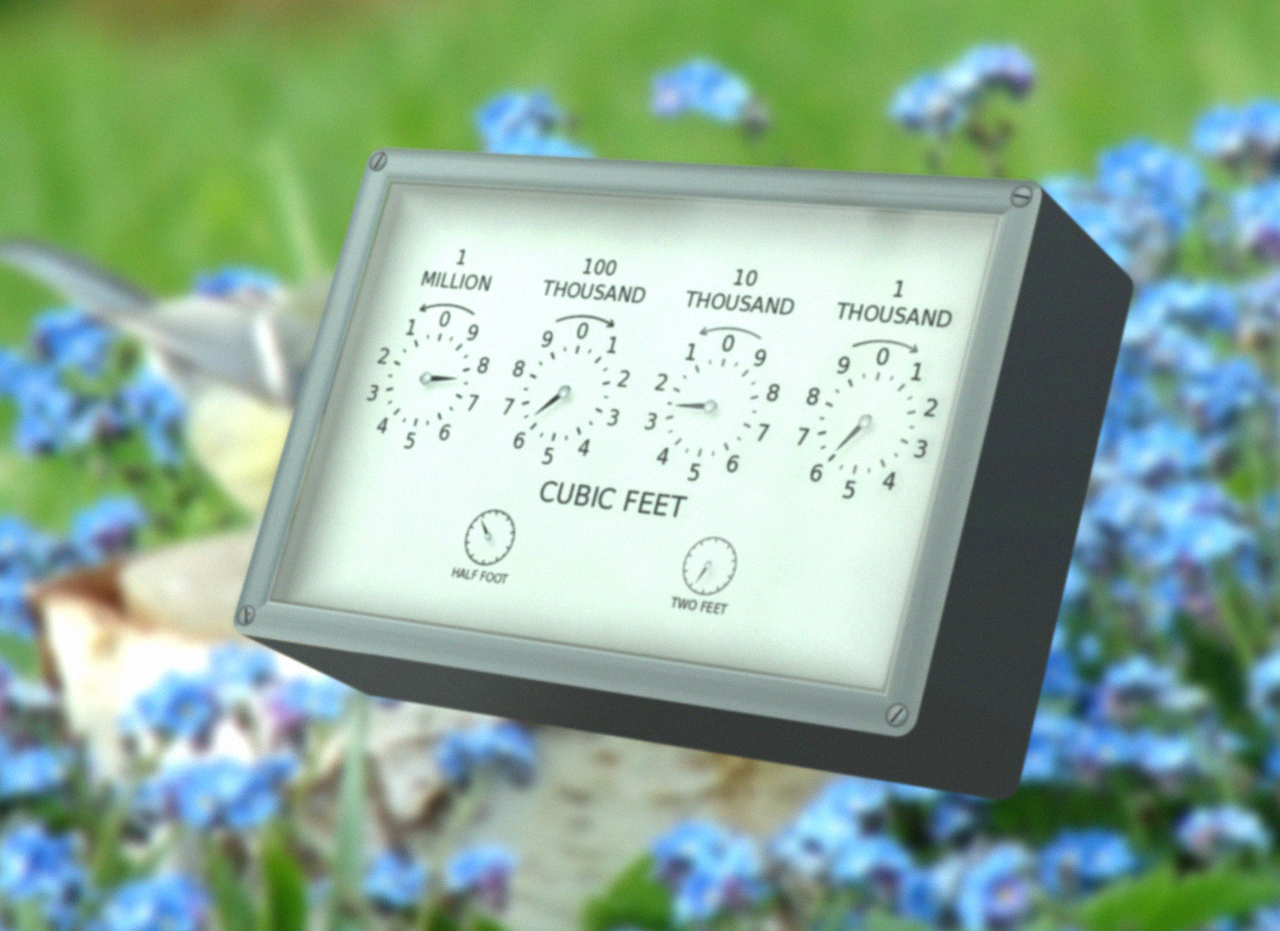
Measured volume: **762600** ft³
